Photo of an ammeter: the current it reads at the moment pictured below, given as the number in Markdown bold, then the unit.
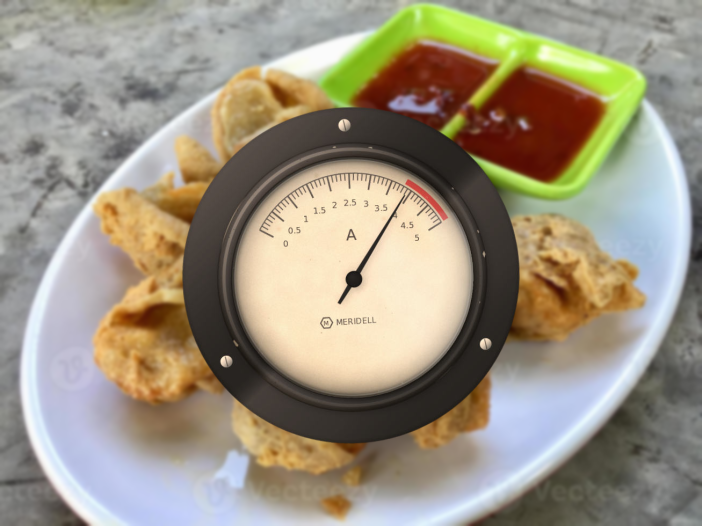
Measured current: **3.9** A
